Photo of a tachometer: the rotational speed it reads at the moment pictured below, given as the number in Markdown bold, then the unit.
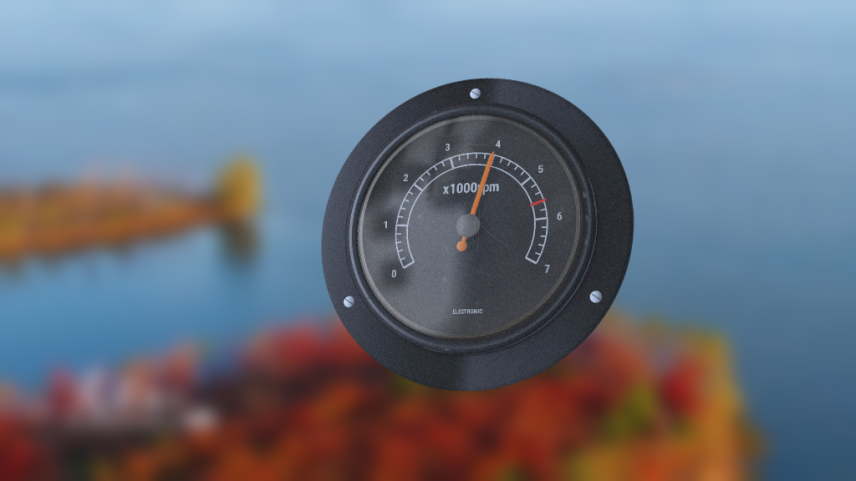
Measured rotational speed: **4000** rpm
